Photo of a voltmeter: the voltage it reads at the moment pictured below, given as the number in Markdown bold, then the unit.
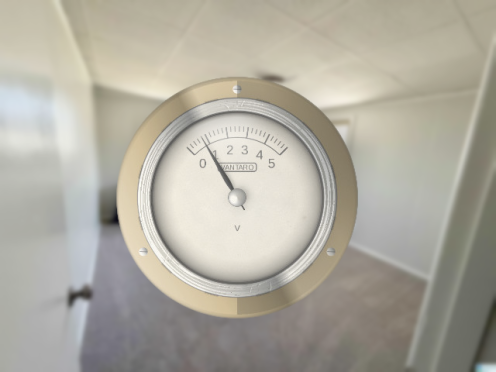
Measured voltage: **0.8** V
